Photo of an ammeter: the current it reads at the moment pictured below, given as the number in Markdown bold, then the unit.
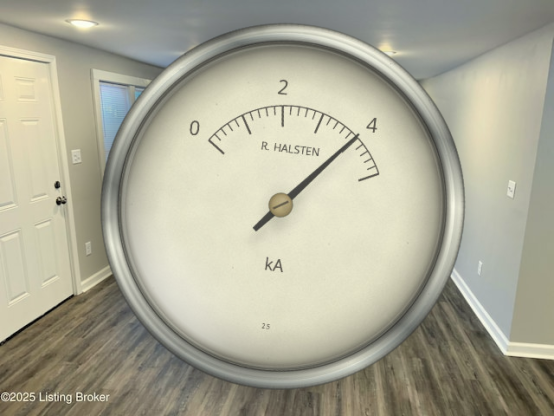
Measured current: **4** kA
